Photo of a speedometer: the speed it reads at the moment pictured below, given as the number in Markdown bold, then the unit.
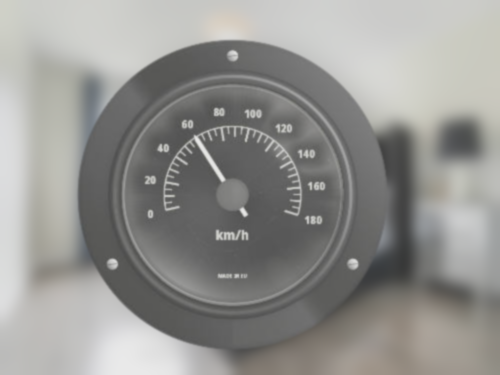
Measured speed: **60** km/h
